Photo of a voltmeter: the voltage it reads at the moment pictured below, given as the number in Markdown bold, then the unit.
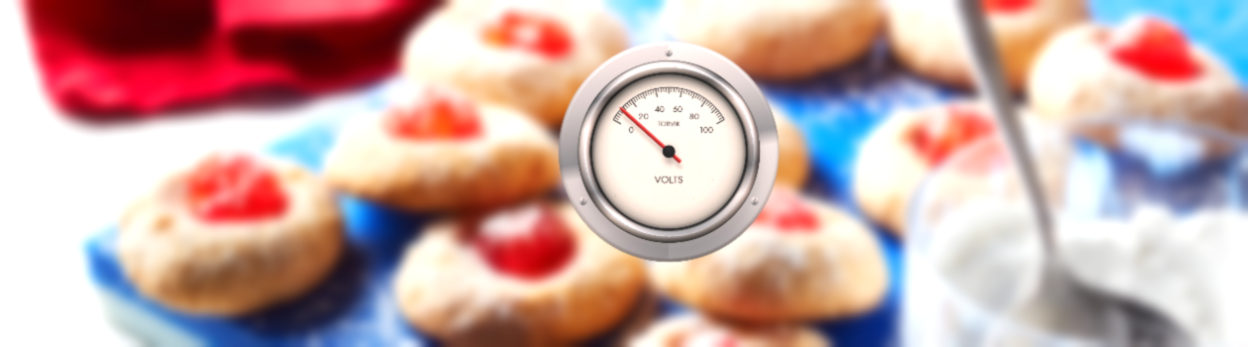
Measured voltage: **10** V
